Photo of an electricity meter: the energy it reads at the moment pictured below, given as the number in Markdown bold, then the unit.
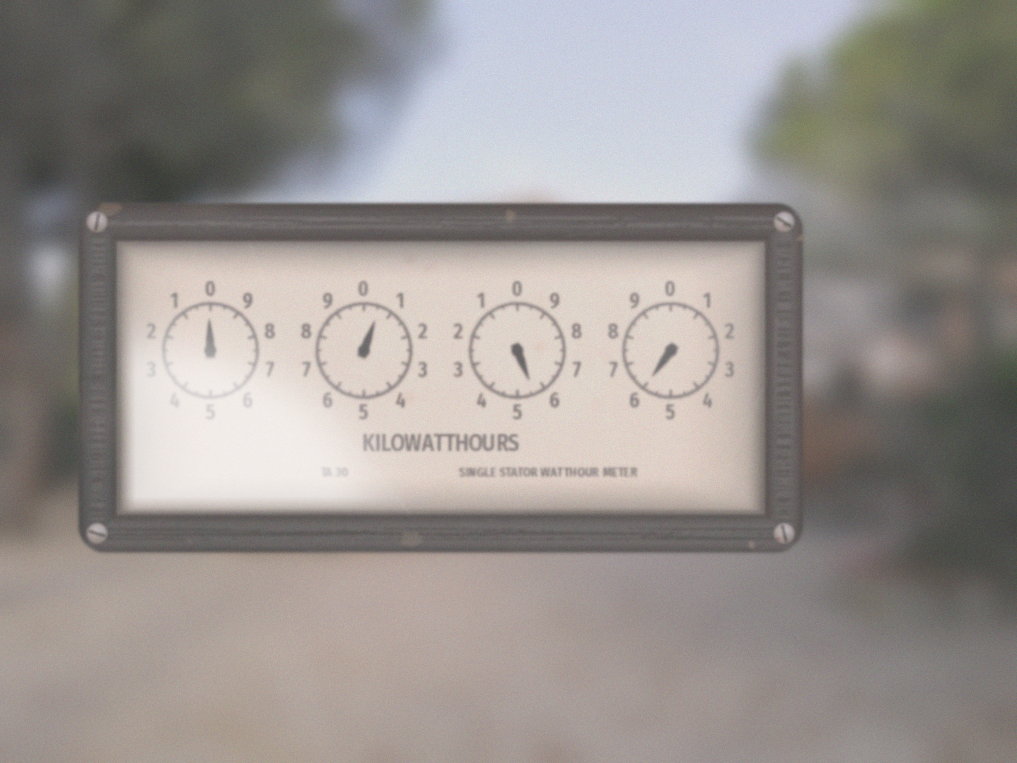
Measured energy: **56** kWh
